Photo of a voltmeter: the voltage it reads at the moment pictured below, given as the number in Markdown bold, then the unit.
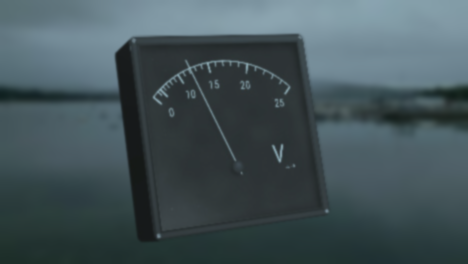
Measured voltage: **12** V
